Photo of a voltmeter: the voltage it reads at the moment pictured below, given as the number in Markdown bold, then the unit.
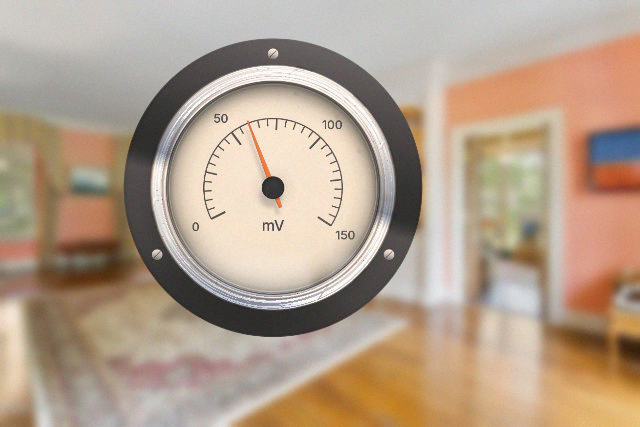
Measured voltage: **60** mV
